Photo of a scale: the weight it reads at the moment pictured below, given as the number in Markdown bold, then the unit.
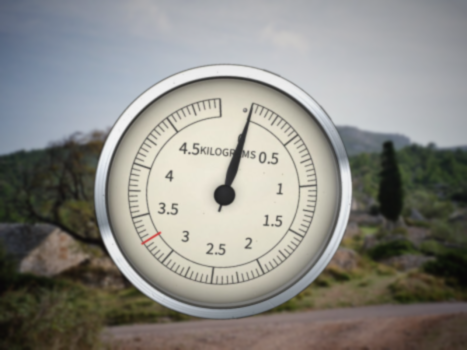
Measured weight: **0** kg
